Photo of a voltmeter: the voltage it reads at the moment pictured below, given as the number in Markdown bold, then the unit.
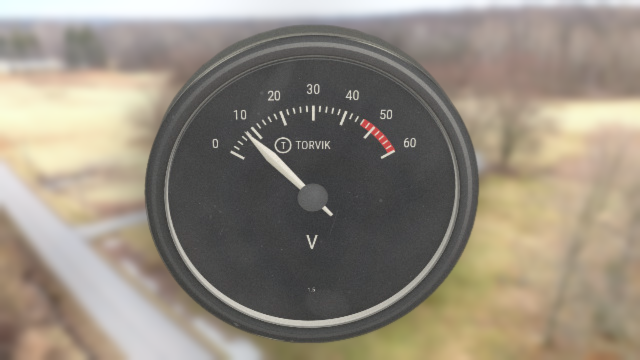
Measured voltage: **8** V
